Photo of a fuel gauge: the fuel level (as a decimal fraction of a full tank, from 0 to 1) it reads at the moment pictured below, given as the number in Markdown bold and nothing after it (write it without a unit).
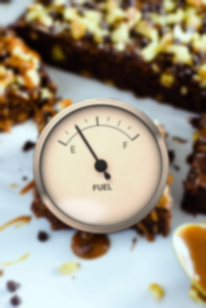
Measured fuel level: **0.25**
